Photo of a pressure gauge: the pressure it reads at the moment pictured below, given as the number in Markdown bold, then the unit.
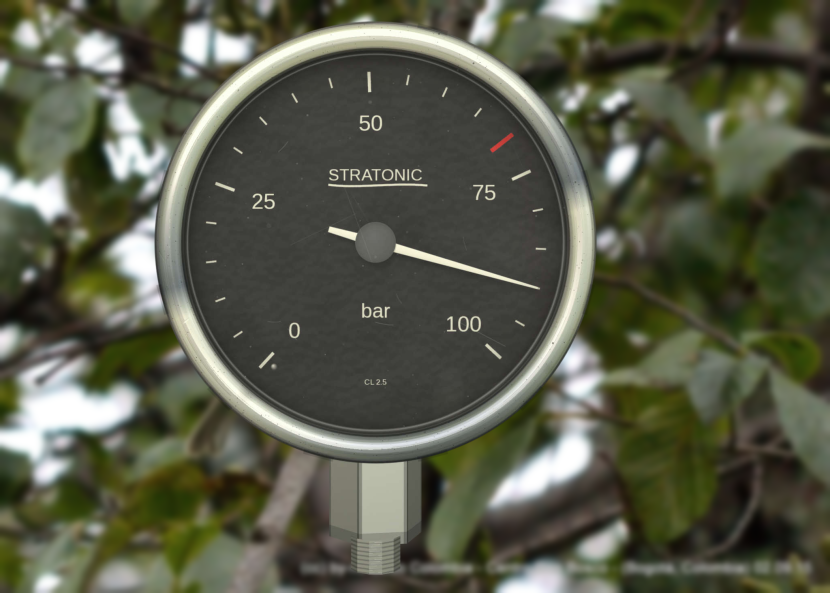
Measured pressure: **90** bar
